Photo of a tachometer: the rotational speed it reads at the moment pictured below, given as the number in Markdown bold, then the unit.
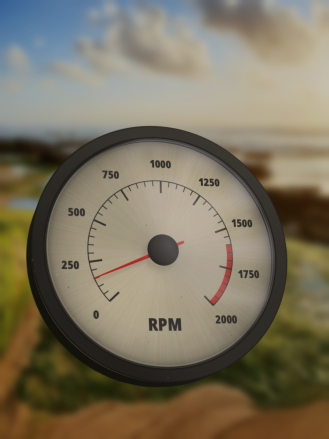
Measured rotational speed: **150** rpm
